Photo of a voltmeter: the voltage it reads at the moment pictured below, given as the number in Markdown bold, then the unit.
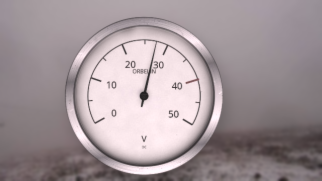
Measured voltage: **27.5** V
